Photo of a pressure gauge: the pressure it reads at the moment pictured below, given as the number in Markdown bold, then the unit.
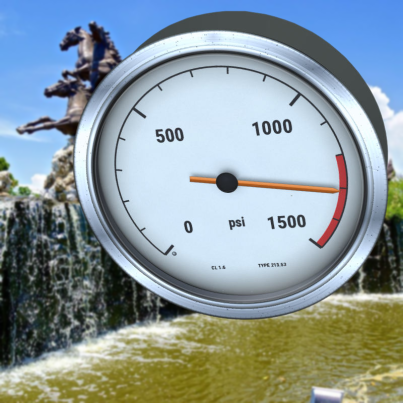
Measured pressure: **1300** psi
